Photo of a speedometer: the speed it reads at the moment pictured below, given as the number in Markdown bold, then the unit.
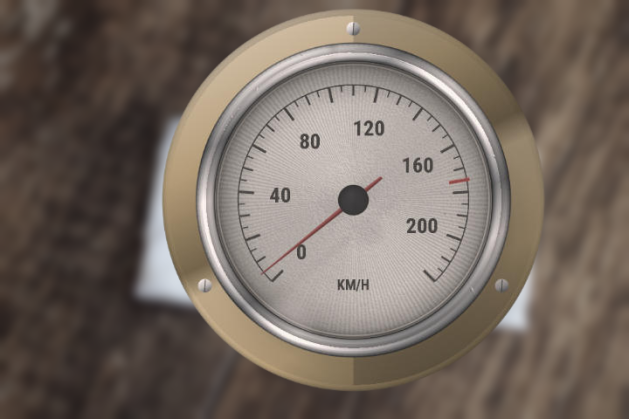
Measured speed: **5** km/h
